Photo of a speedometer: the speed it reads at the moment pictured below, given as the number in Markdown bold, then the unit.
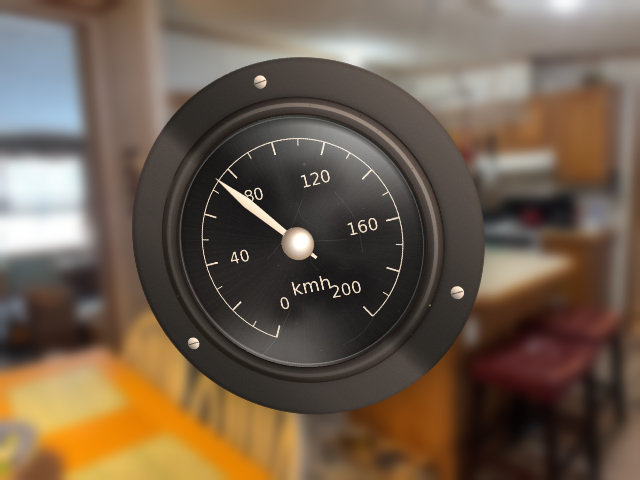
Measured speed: **75** km/h
